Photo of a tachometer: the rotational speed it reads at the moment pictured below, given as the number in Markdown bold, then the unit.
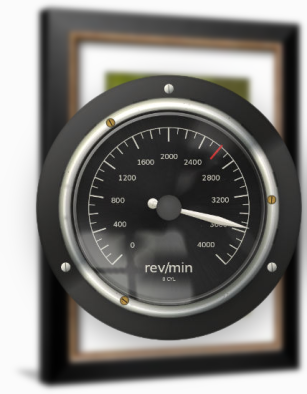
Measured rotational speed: **3550** rpm
